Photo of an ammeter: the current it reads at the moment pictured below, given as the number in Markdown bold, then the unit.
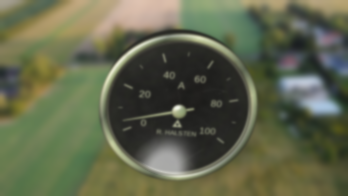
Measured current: **5** A
